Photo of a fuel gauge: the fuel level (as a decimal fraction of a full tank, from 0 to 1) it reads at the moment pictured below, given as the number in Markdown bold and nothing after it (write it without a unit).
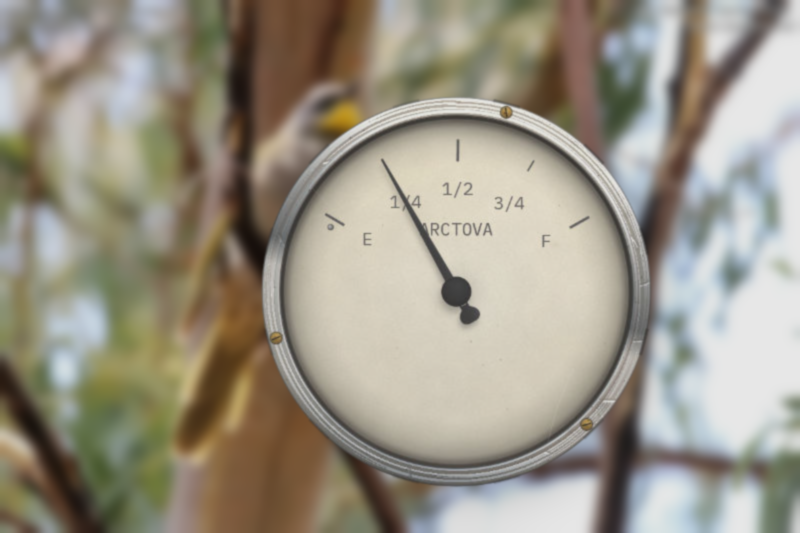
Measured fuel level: **0.25**
